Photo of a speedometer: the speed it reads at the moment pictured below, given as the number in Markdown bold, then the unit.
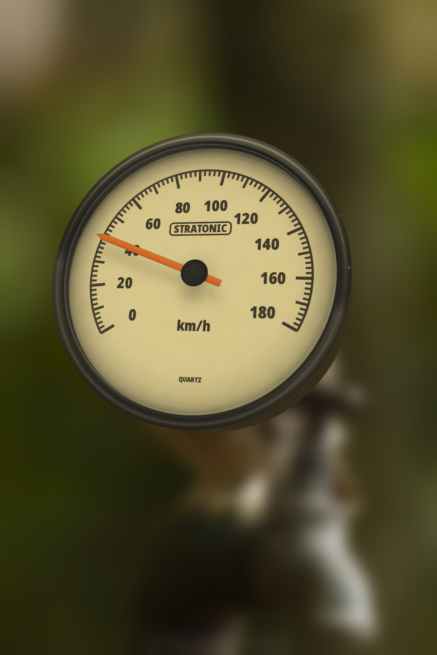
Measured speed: **40** km/h
